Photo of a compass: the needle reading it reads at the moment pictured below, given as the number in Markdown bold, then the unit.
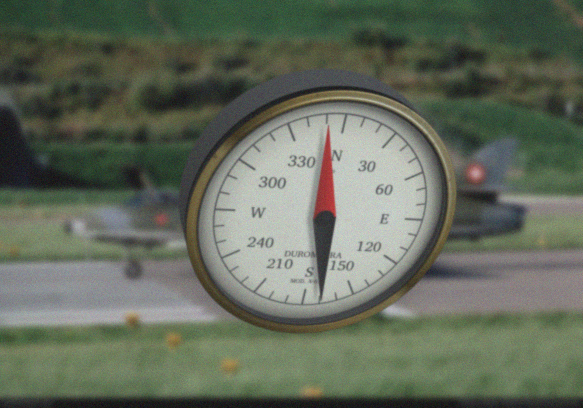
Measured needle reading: **350** °
